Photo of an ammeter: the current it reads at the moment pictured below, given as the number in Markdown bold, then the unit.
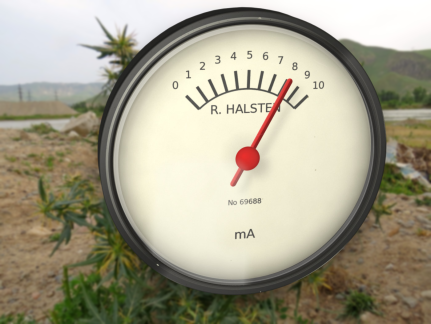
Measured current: **8** mA
